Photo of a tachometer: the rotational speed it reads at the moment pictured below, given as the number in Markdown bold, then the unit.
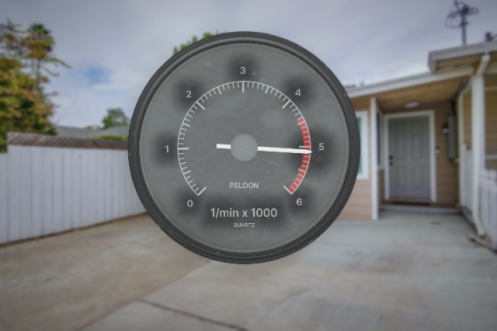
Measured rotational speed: **5100** rpm
